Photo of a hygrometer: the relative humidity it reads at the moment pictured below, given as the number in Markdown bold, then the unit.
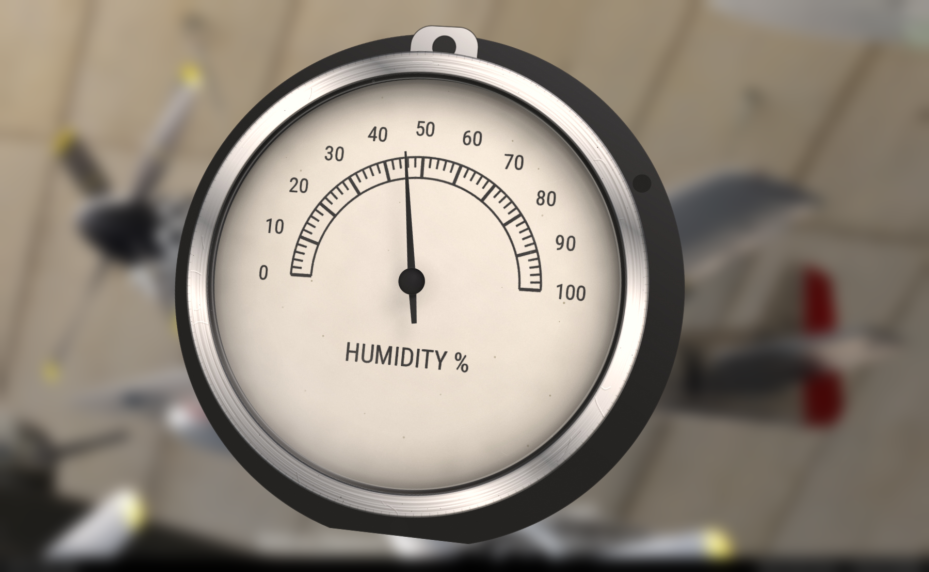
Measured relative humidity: **46** %
